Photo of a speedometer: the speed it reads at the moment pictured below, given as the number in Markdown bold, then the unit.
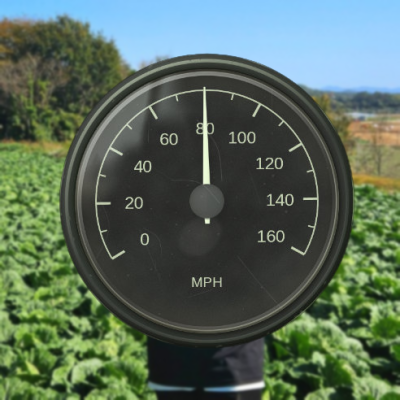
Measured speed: **80** mph
